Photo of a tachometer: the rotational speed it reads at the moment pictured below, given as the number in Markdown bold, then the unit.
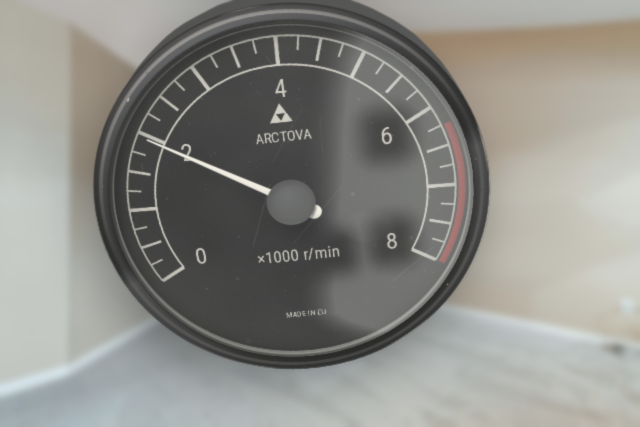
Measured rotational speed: **2000** rpm
